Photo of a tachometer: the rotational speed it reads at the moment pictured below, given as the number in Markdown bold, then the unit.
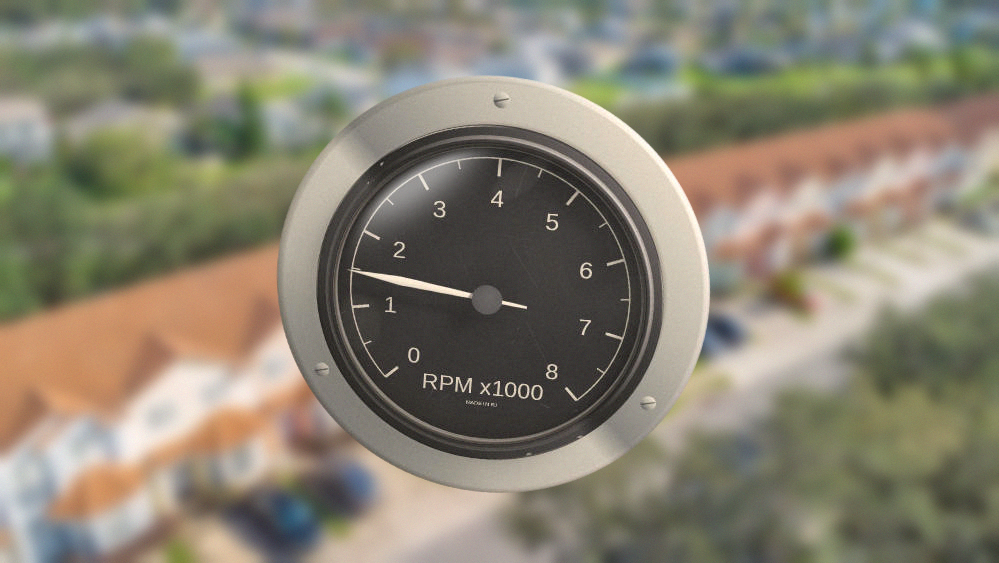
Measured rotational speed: **1500** rpm
